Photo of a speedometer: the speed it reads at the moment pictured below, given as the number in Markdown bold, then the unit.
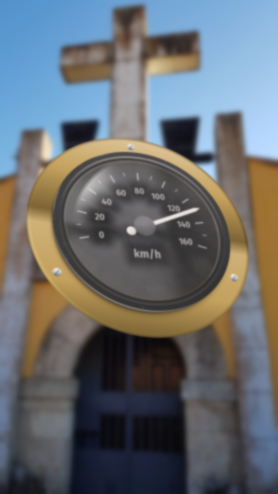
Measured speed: **130** km/h
